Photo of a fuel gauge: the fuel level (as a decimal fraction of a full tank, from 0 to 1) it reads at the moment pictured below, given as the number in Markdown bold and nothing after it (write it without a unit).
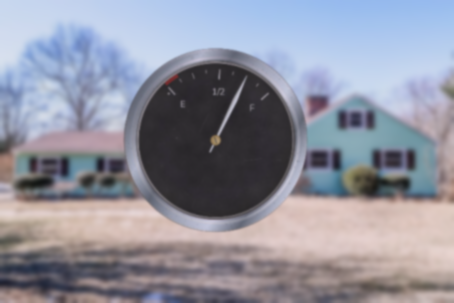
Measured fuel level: **0.75**
